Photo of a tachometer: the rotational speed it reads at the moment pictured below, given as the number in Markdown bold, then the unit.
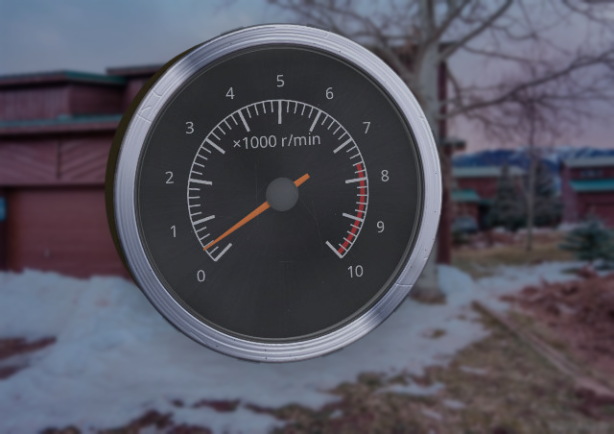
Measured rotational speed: **400** rpm
